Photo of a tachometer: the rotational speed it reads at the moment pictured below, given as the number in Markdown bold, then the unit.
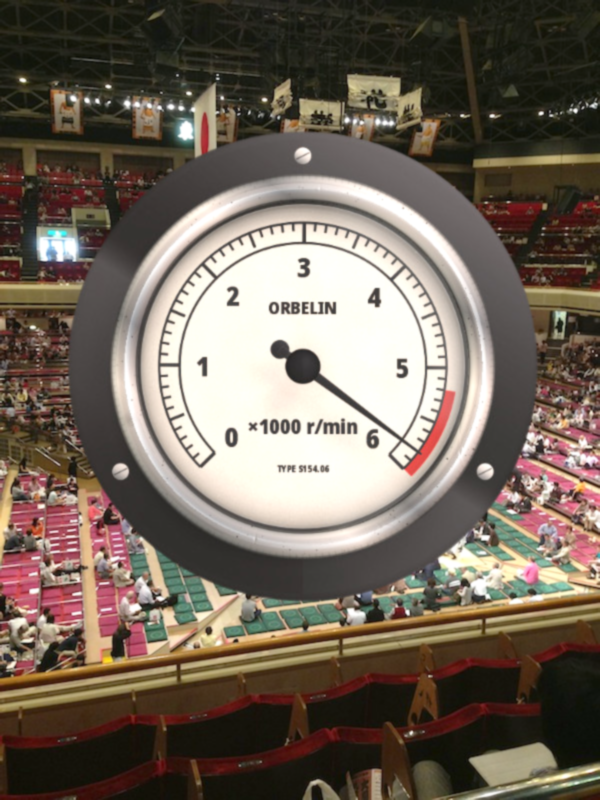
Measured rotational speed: **5800** rpm
